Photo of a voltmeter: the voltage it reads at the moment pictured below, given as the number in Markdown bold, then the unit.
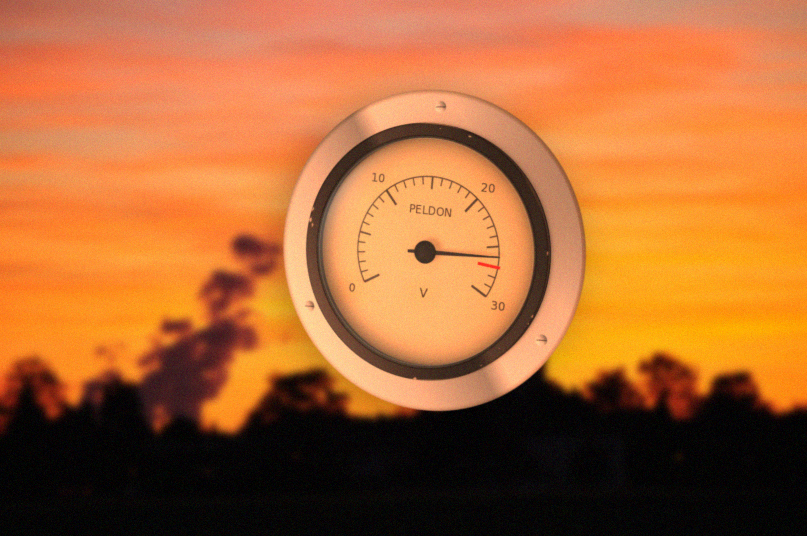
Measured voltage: **26** V
